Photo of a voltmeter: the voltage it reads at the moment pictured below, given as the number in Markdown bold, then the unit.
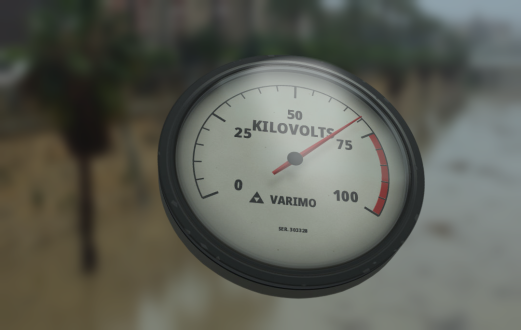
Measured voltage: **70** kV
